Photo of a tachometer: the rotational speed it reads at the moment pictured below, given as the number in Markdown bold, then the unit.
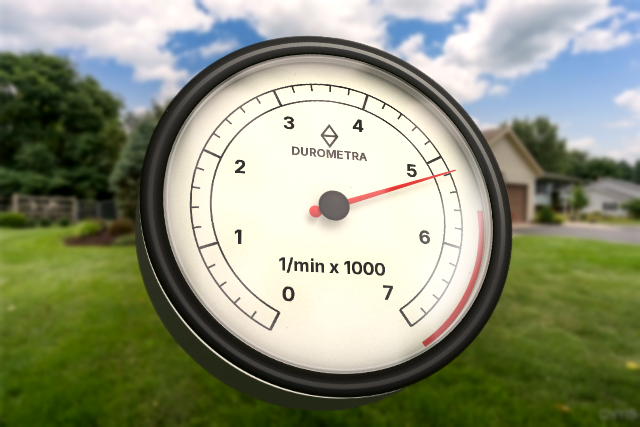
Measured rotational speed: **5200** rpm
